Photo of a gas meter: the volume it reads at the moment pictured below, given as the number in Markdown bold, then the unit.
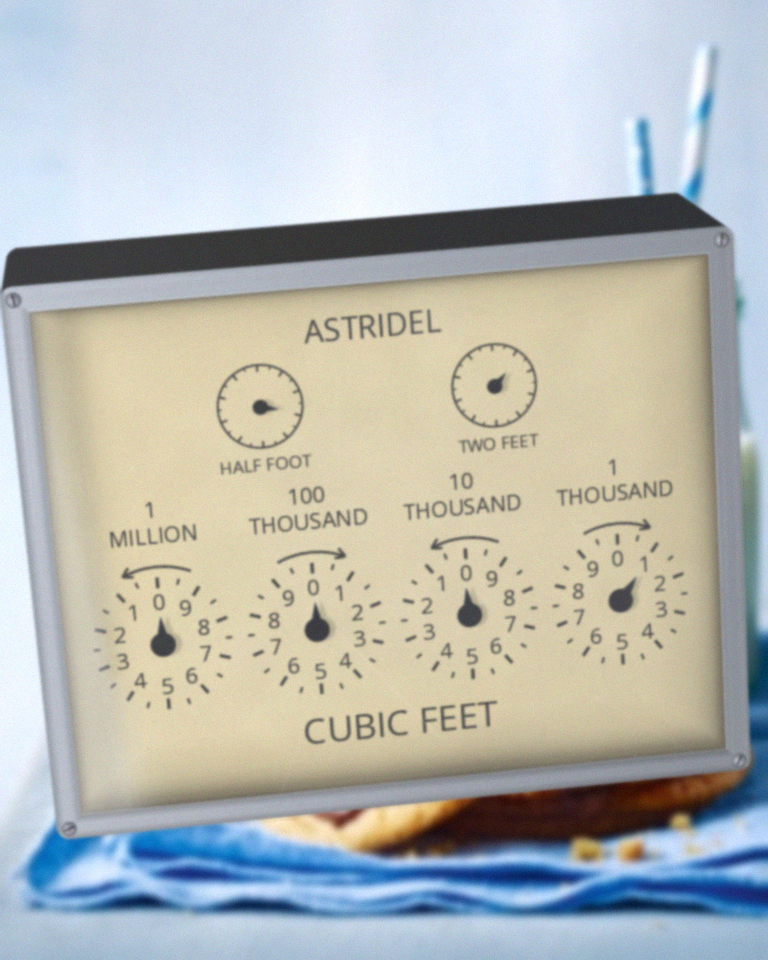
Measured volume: **100** ft³
